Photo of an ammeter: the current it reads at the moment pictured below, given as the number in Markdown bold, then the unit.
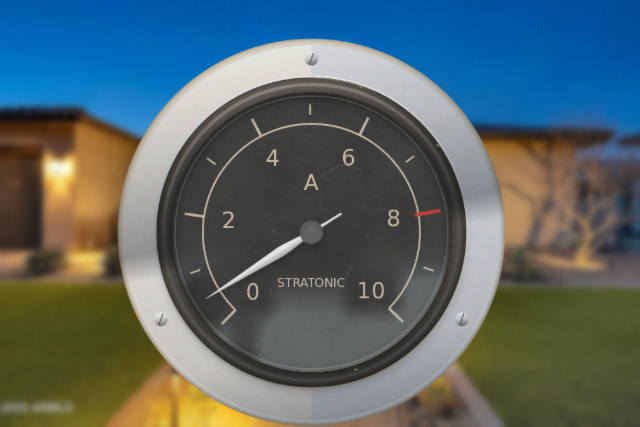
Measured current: **0.5** A
